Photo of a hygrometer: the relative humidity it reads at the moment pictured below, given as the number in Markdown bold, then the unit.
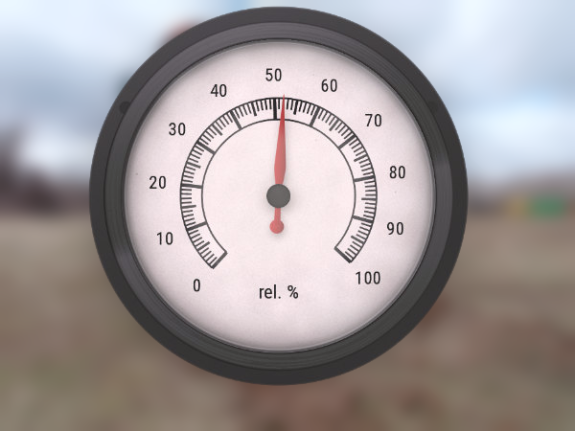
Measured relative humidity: **52** %
